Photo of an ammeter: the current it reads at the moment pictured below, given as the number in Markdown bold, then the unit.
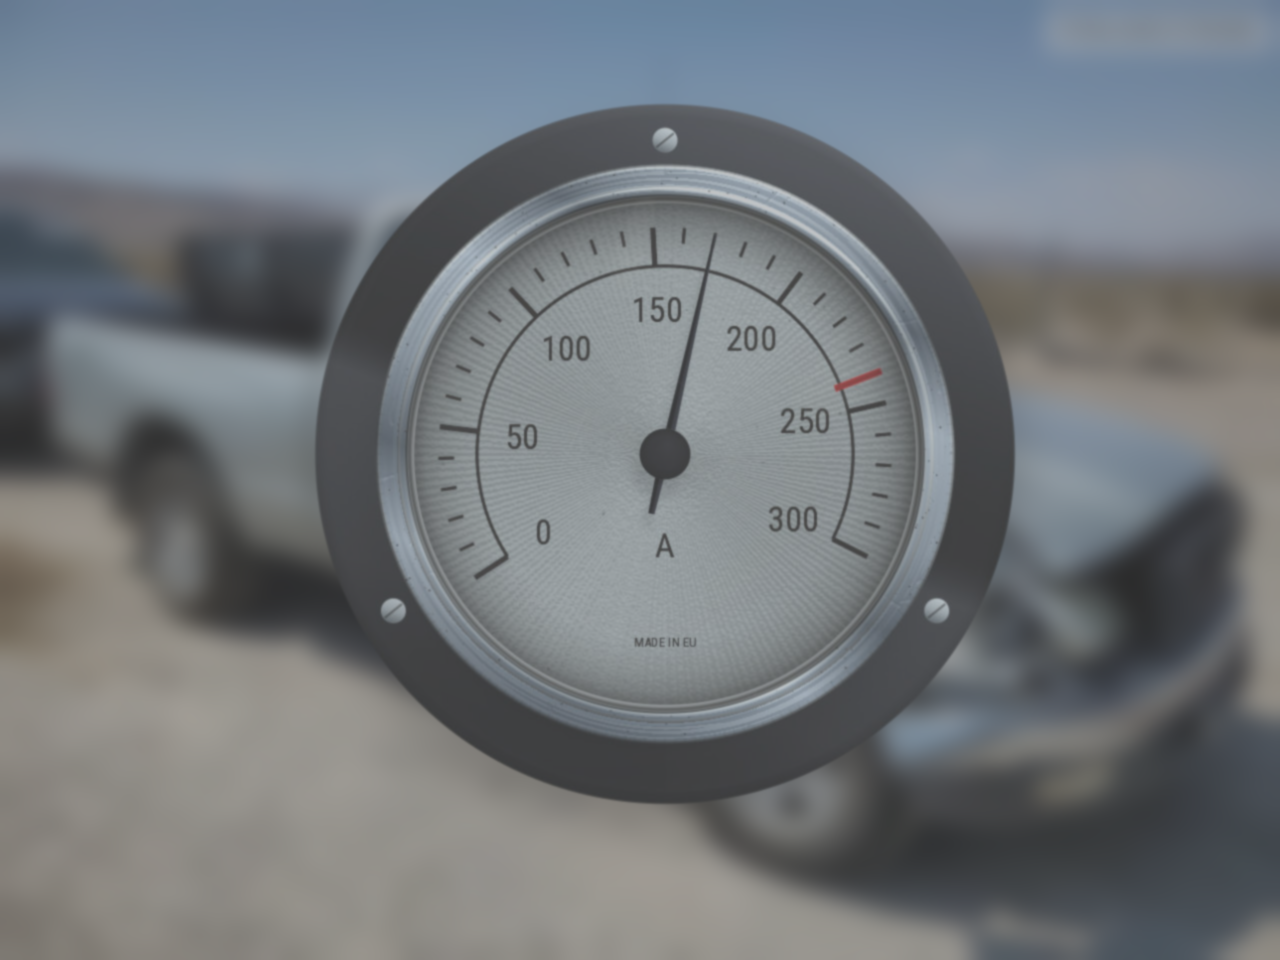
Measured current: **170** A
